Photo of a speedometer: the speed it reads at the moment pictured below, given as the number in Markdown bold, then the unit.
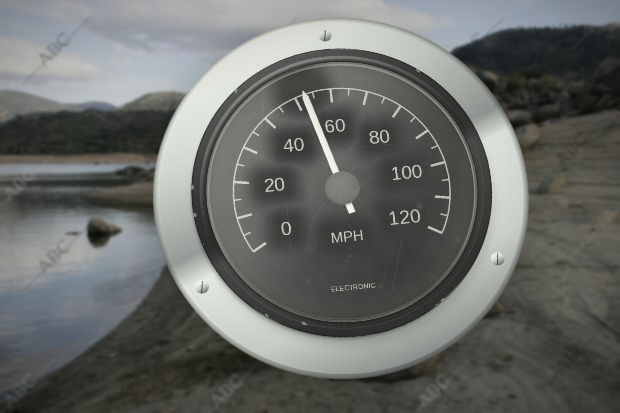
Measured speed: **52.5** mph
